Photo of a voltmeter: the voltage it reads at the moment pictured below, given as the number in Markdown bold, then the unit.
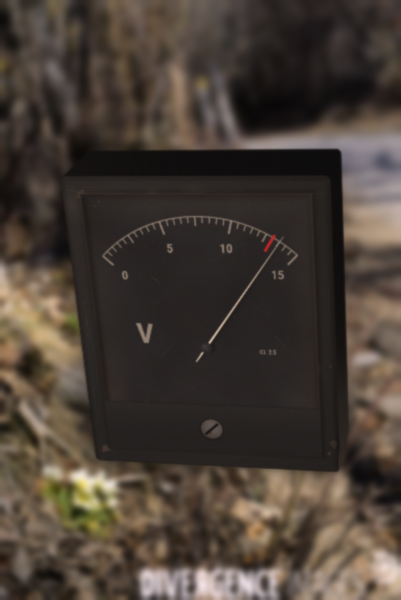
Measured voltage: **13.5** V
